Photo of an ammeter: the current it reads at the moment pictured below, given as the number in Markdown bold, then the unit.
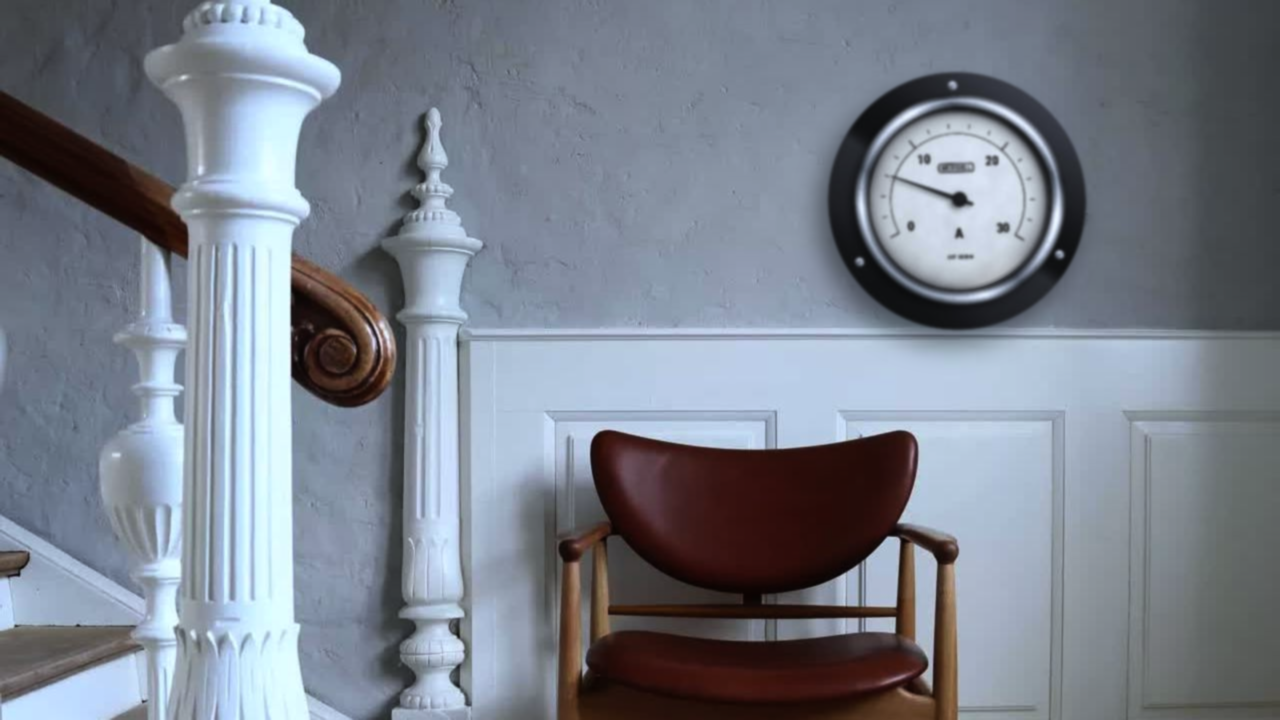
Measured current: **6** A
